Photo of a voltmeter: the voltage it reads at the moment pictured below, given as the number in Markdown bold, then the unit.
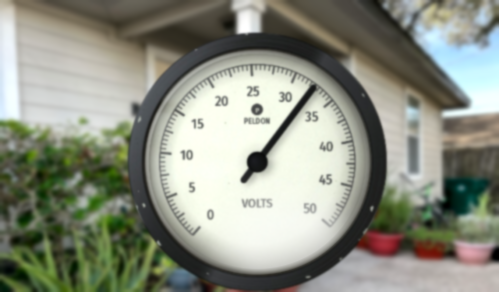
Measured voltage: **32.5** V
